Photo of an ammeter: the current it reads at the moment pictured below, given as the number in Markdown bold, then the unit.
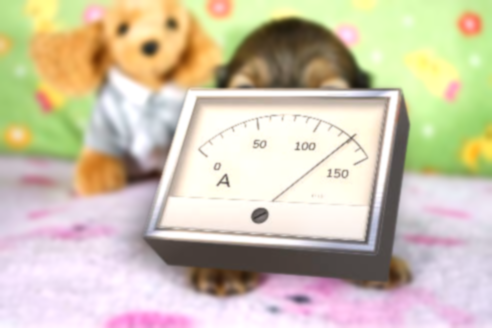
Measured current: **130** A
